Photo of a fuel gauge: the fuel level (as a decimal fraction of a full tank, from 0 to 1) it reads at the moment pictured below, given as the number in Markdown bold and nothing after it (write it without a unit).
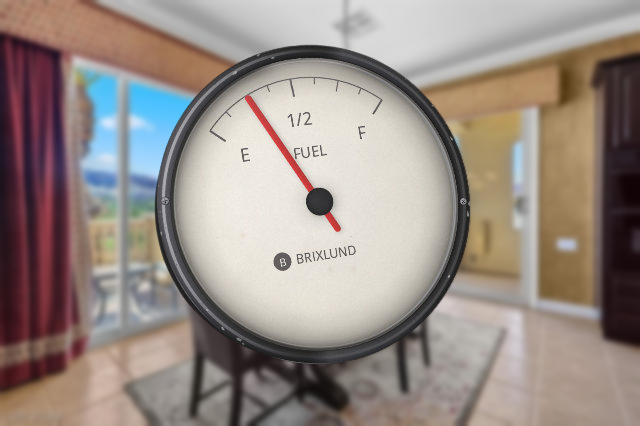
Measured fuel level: **0.25**
